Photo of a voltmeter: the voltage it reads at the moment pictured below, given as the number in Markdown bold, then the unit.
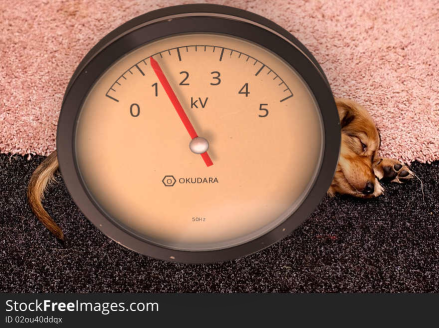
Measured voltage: **1.4** kV
